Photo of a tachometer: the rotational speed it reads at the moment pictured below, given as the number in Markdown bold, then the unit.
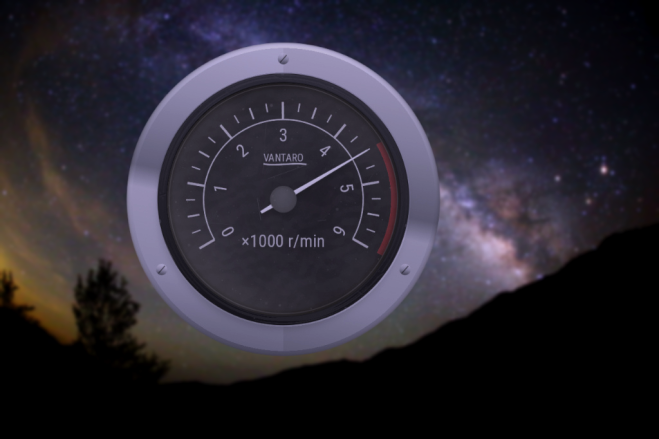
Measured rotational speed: **4500** rpm
